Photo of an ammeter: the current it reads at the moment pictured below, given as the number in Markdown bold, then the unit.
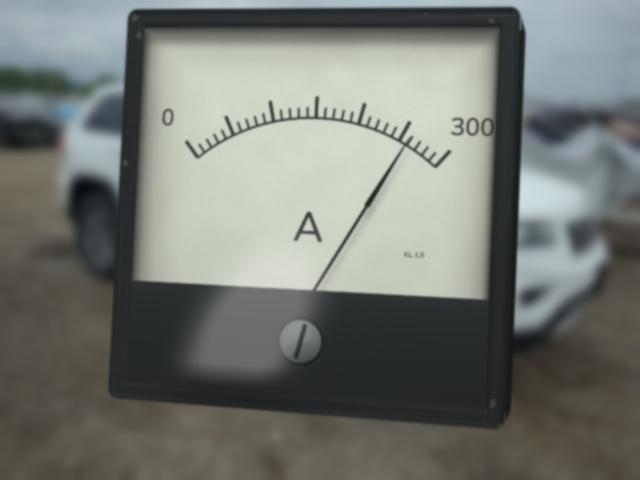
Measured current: **260** A
